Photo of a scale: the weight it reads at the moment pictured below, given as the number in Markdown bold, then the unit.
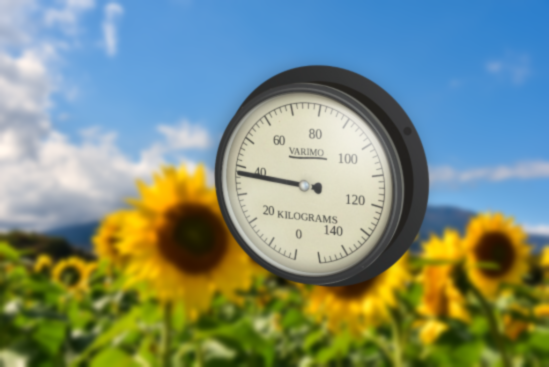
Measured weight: **38** kg
